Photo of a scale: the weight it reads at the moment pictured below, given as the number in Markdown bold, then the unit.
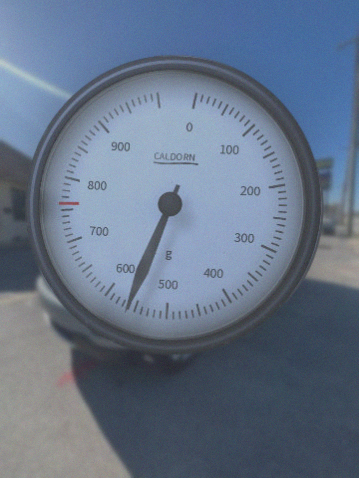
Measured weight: **560** g
